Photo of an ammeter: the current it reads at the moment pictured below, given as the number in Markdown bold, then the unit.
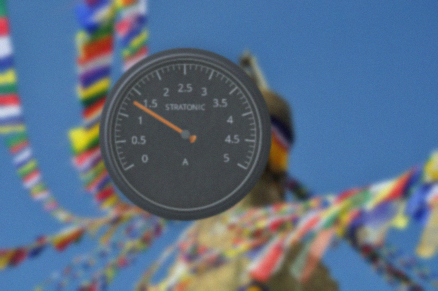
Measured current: **1.3** A
